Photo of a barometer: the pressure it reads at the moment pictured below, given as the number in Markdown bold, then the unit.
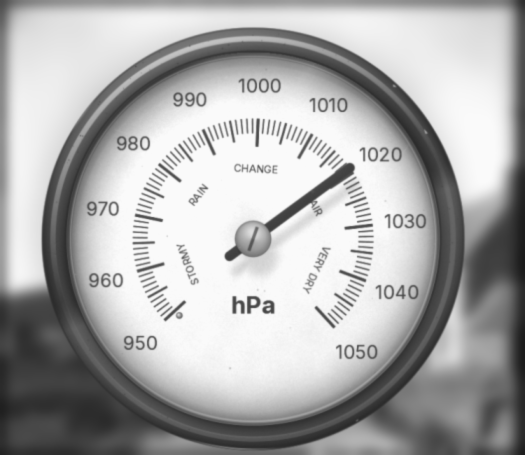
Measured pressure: **1019** hPa
